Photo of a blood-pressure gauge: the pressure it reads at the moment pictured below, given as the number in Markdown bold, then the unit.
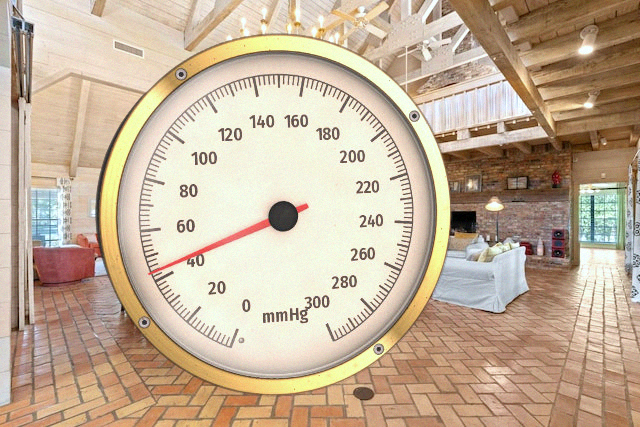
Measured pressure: **44** mmHg
